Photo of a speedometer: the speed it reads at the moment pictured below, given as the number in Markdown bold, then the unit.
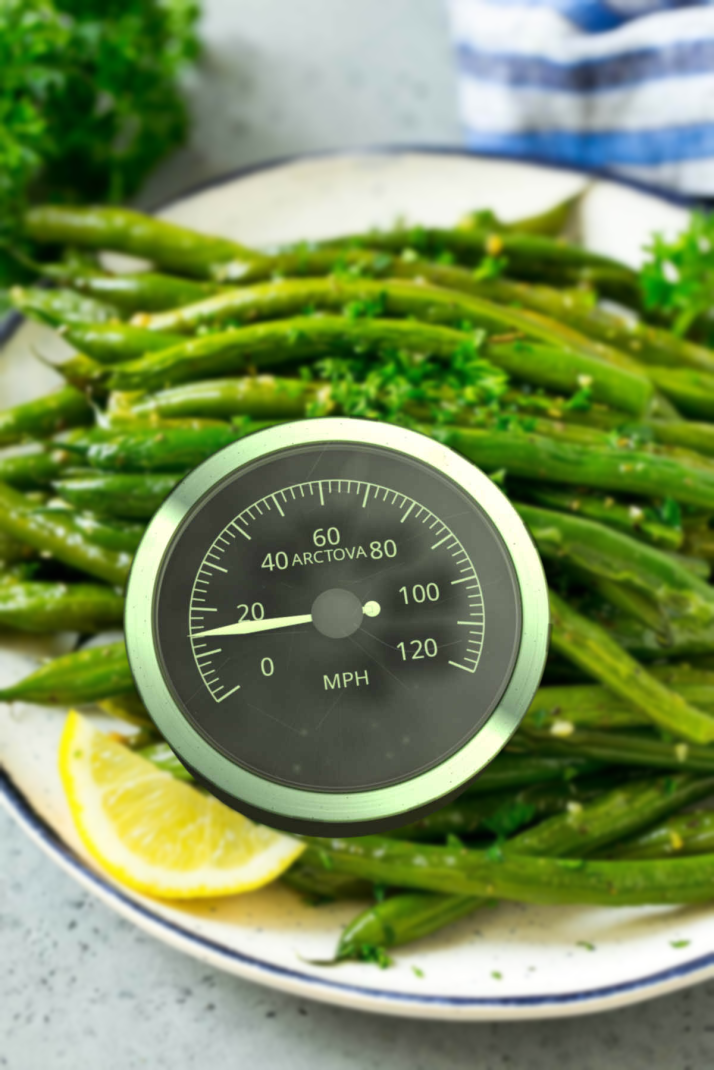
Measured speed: **14** mph
